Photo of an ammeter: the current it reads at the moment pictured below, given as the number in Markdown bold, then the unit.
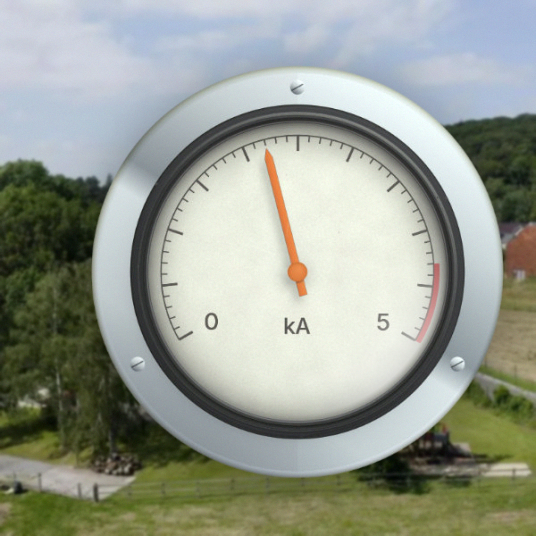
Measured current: **2.2** kA
